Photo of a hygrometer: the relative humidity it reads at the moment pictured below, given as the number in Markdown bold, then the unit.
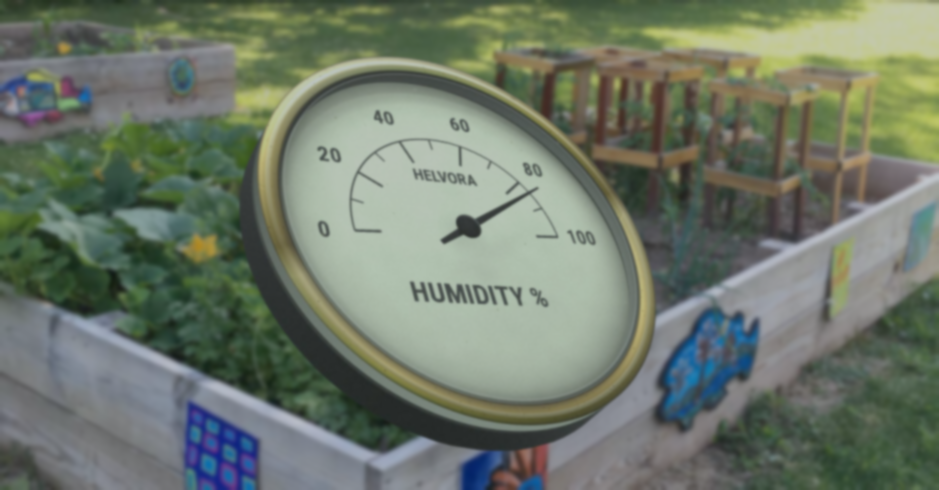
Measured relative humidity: **85** %
